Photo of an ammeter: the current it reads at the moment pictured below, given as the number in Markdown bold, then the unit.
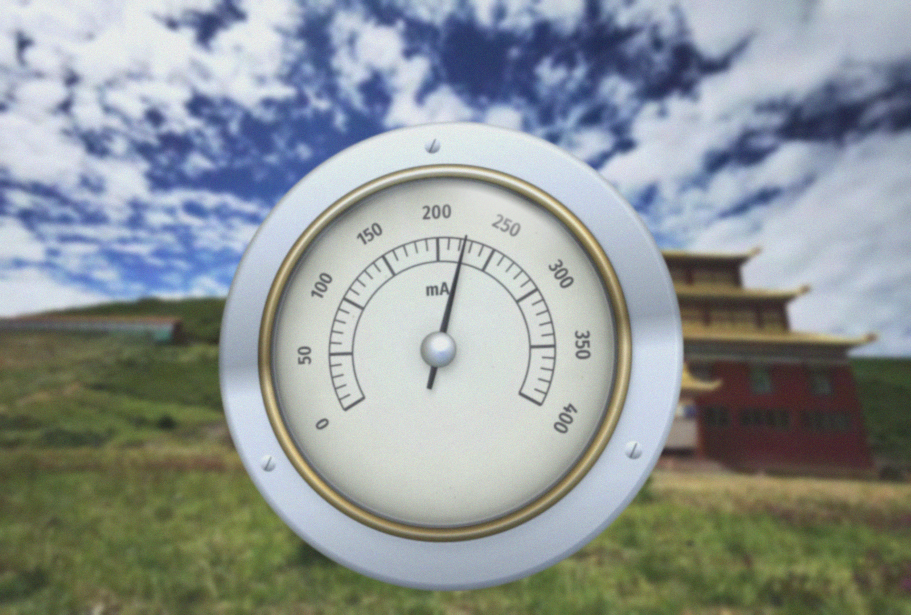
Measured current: **225** mA
